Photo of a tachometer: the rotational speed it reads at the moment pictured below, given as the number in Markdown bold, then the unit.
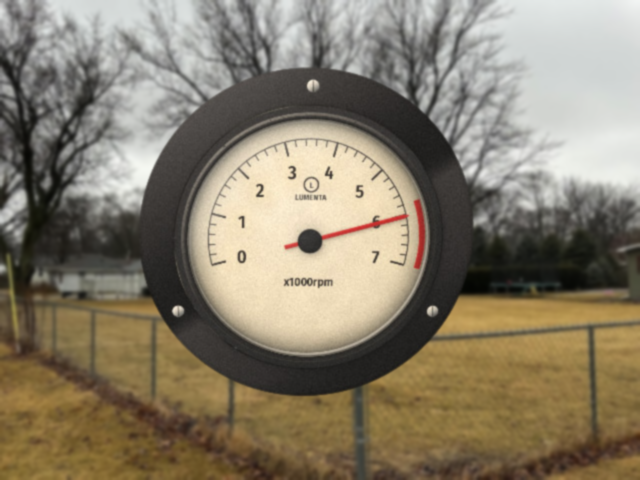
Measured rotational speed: **6000** rpm
